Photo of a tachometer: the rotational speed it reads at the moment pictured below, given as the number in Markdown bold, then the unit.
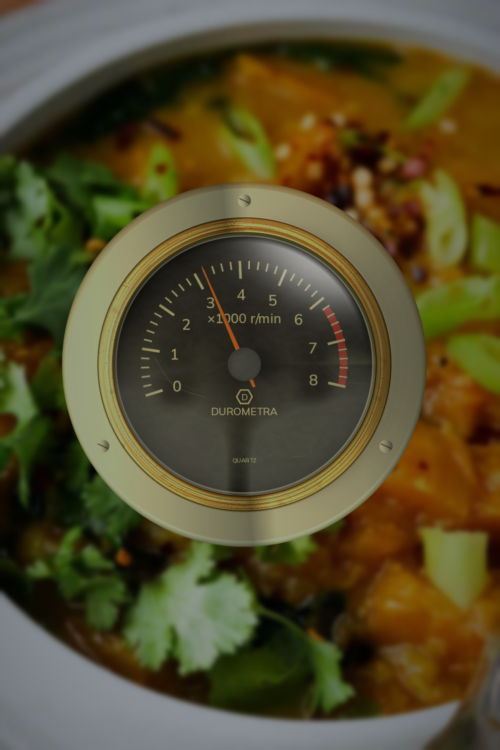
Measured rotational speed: **3200** rpm
